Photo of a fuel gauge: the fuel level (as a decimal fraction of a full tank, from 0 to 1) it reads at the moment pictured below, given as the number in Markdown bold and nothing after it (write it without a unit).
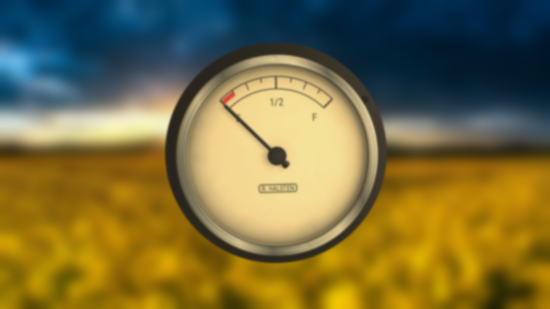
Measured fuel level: **0**
